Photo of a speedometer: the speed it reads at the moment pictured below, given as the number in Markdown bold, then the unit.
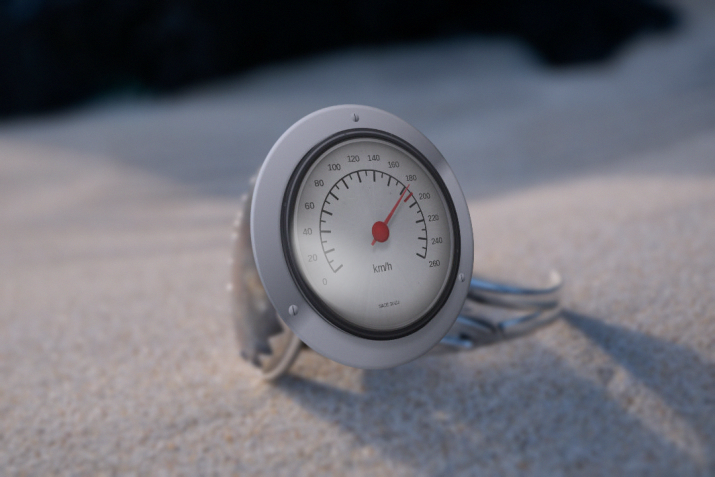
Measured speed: **180** km/h
